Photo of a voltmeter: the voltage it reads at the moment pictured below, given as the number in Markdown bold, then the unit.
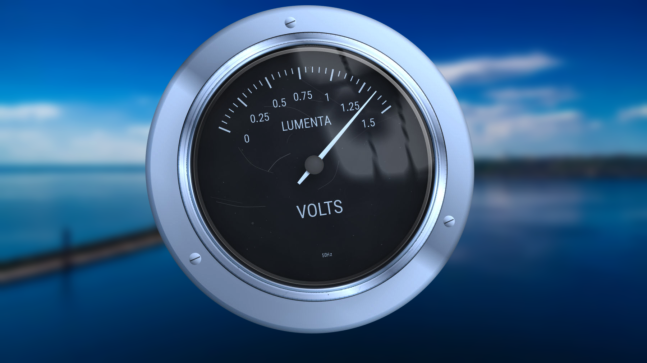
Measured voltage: **1.35** V
